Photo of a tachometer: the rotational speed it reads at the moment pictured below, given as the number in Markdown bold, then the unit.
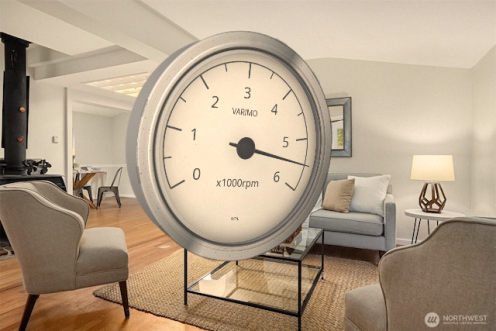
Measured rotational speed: **5500** rpm
